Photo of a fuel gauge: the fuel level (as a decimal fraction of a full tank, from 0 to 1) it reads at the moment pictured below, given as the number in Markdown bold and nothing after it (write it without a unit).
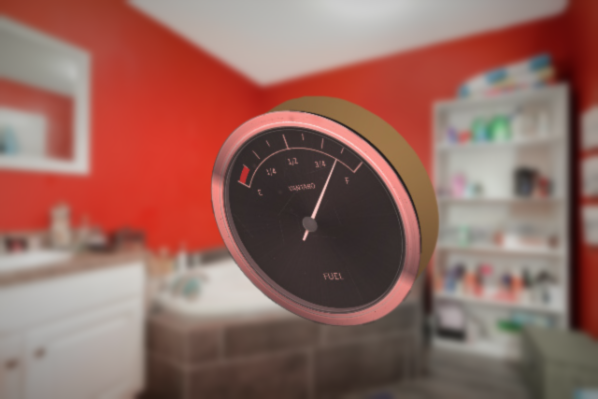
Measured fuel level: **0.875**
